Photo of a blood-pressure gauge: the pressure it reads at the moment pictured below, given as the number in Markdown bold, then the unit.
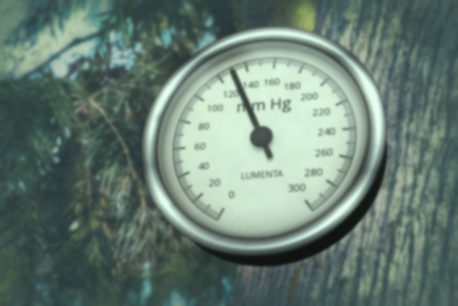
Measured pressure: **130** mmHg
